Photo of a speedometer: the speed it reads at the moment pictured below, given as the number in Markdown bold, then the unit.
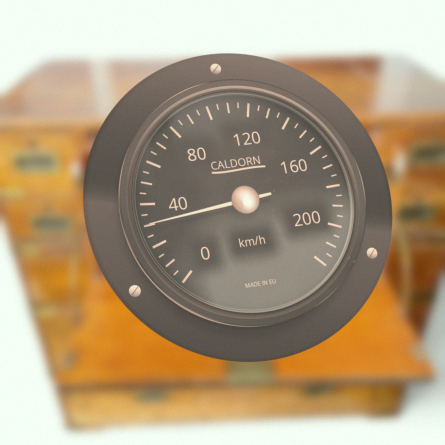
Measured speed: **30** km/h
